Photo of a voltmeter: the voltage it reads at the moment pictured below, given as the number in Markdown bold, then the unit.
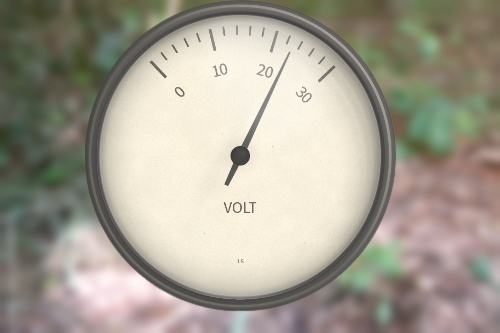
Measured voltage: **23** V
